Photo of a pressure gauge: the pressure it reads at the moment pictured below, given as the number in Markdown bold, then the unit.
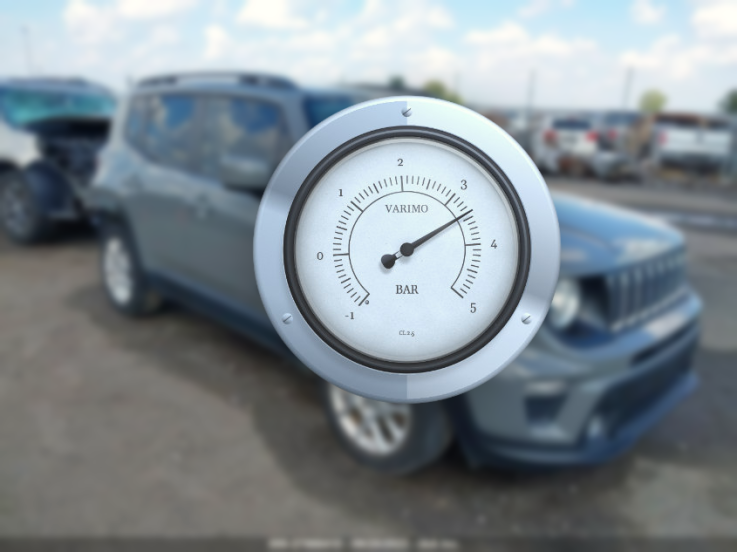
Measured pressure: **3.4** bar
